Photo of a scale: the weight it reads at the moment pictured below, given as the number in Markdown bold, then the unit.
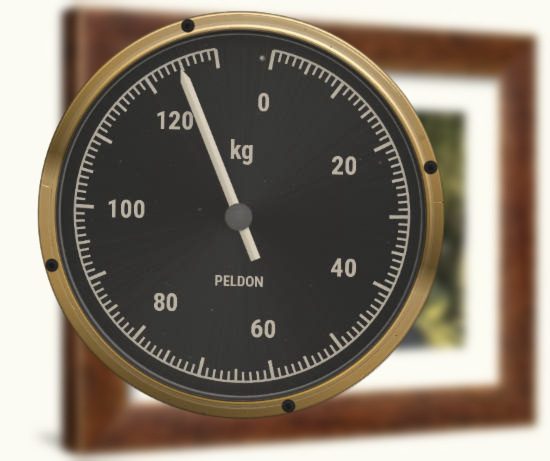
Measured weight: **125** kg
